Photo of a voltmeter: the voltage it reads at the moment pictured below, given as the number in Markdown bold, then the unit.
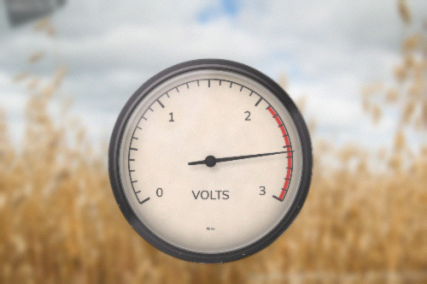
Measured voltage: **2.55** V
